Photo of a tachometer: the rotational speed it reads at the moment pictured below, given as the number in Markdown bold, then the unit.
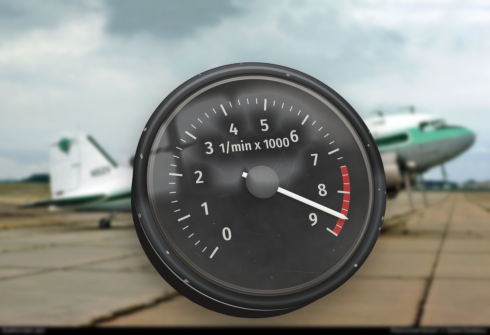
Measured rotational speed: **8600** rpm
